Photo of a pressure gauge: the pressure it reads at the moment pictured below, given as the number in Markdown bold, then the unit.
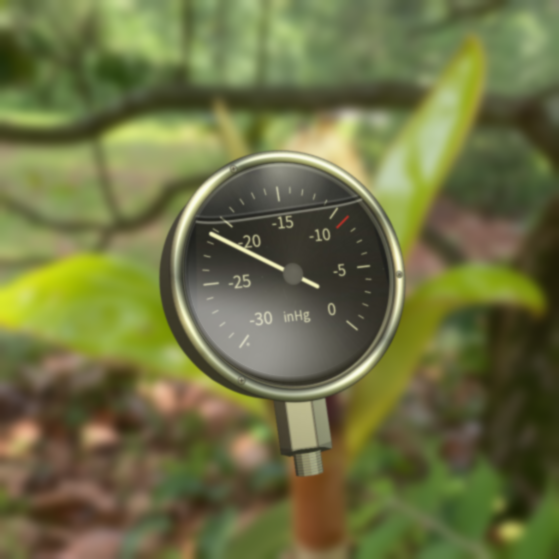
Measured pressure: **-21.5** inHg
